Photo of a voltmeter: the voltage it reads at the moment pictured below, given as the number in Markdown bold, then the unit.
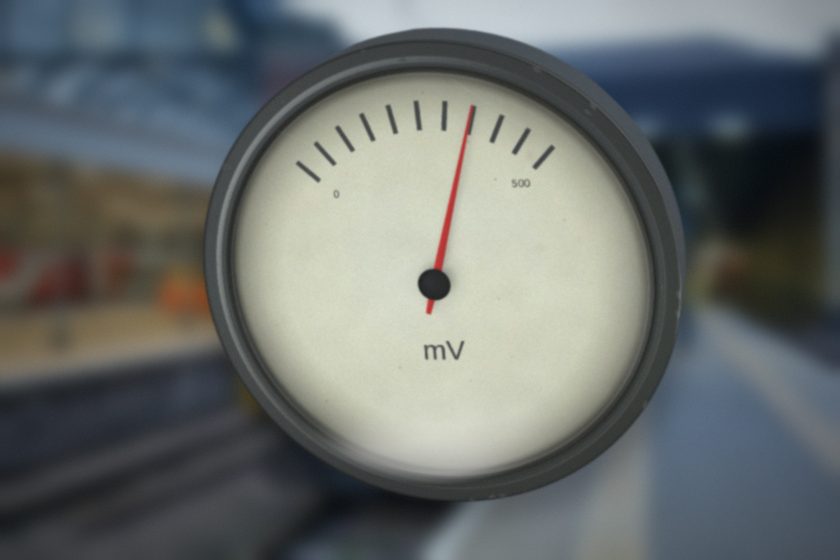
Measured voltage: **350** mV
